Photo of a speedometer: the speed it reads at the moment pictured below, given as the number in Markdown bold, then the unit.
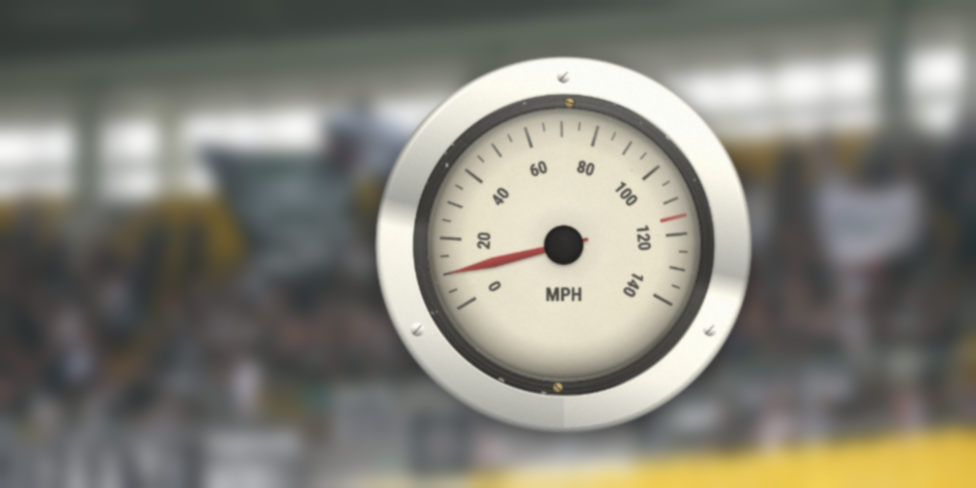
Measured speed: **10** mph
